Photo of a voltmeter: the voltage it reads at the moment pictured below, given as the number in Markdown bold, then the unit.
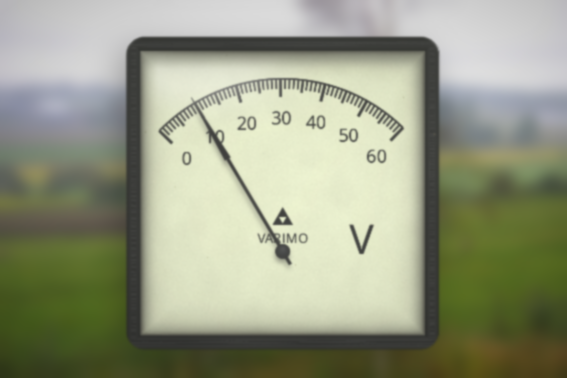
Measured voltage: **10** V
